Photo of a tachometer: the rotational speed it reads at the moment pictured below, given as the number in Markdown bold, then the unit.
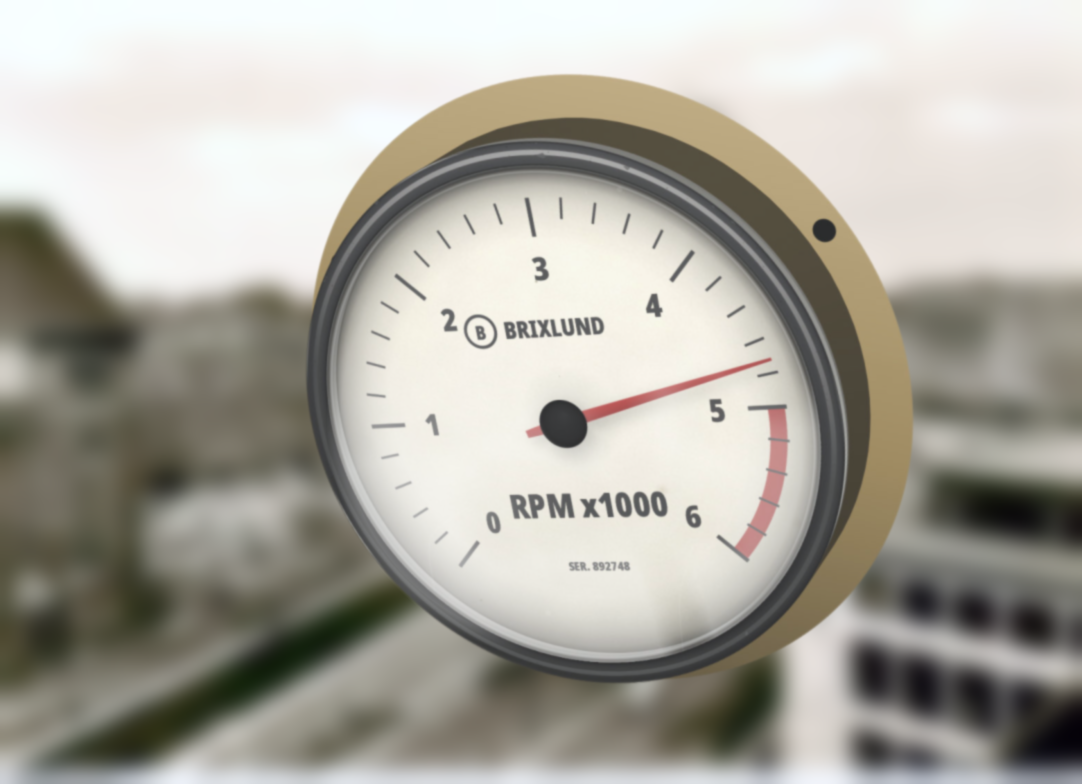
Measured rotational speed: **4700** rpm
